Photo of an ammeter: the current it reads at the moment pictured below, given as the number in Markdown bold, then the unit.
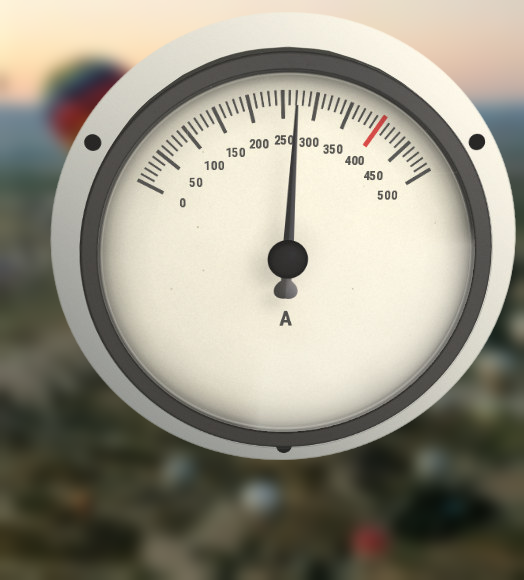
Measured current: **270** A
